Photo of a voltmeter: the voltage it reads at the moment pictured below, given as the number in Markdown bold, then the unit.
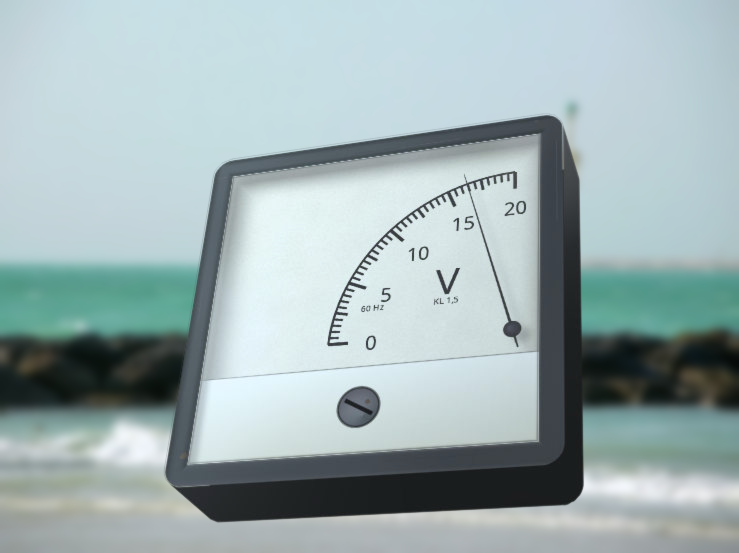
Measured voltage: **16.5** V
